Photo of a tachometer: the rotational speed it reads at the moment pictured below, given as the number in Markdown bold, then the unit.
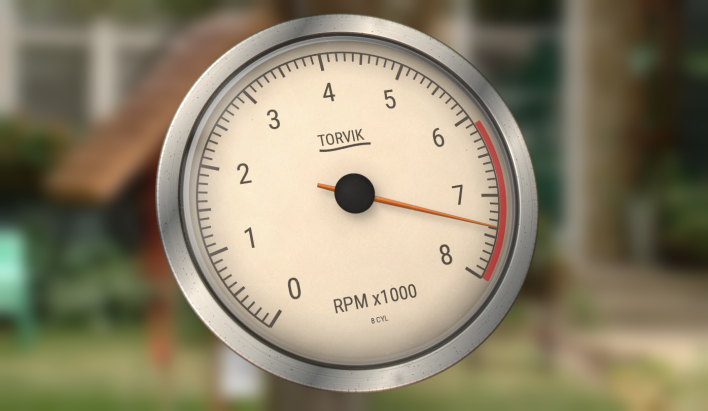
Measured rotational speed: **7400** rpm
